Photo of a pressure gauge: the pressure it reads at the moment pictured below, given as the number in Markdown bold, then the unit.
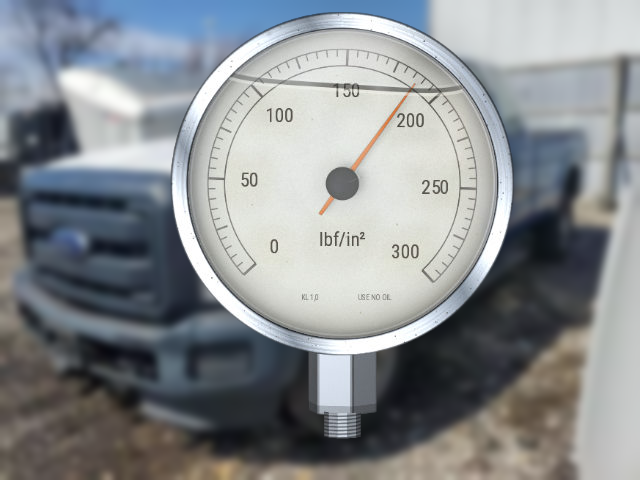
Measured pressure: **187.5** psi
